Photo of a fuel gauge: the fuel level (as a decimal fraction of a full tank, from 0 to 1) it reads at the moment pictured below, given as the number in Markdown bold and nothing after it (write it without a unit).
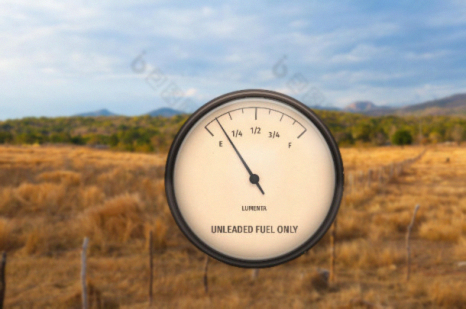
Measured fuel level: **0.125**
